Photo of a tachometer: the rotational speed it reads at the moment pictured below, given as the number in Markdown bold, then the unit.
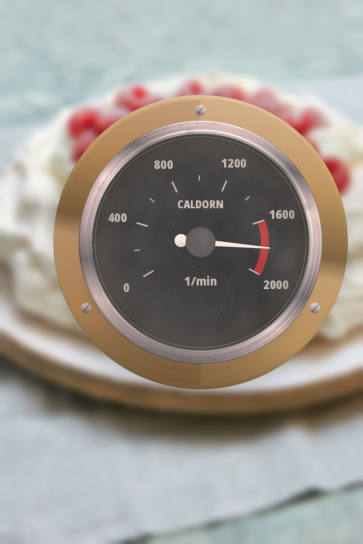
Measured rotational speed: **1800** rpm
